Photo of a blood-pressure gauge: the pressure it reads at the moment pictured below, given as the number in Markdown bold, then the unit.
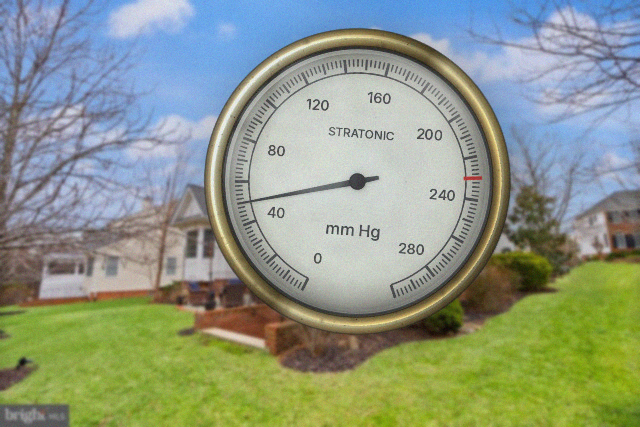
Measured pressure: **50** mmHg
